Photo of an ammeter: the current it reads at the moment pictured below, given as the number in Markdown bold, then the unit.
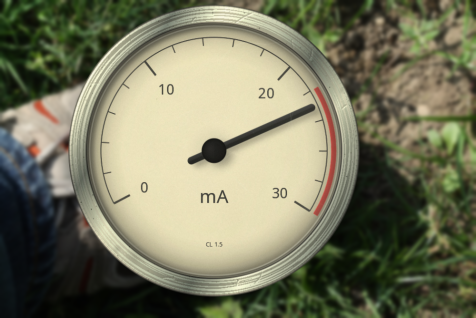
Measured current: **23** mA
